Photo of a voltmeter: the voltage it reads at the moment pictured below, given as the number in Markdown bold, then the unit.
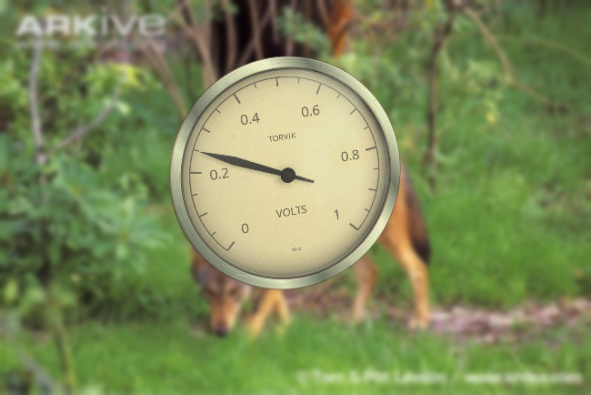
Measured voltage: **0.25** V
